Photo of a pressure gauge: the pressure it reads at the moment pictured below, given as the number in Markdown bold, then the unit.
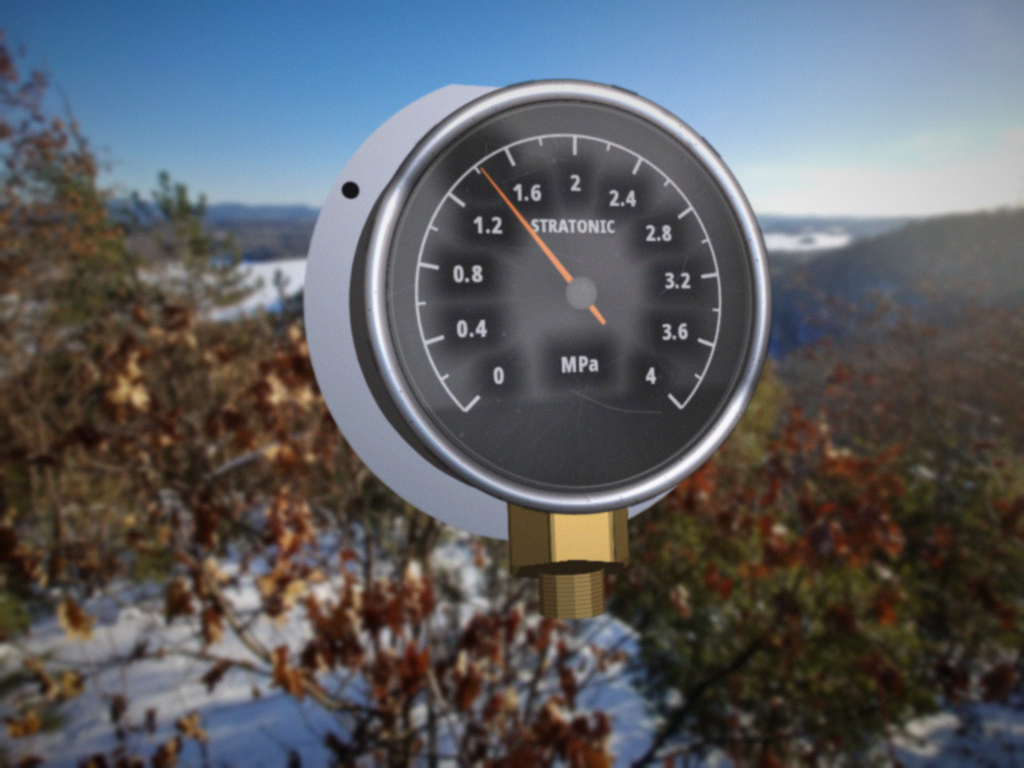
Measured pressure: **1.4** MPa
